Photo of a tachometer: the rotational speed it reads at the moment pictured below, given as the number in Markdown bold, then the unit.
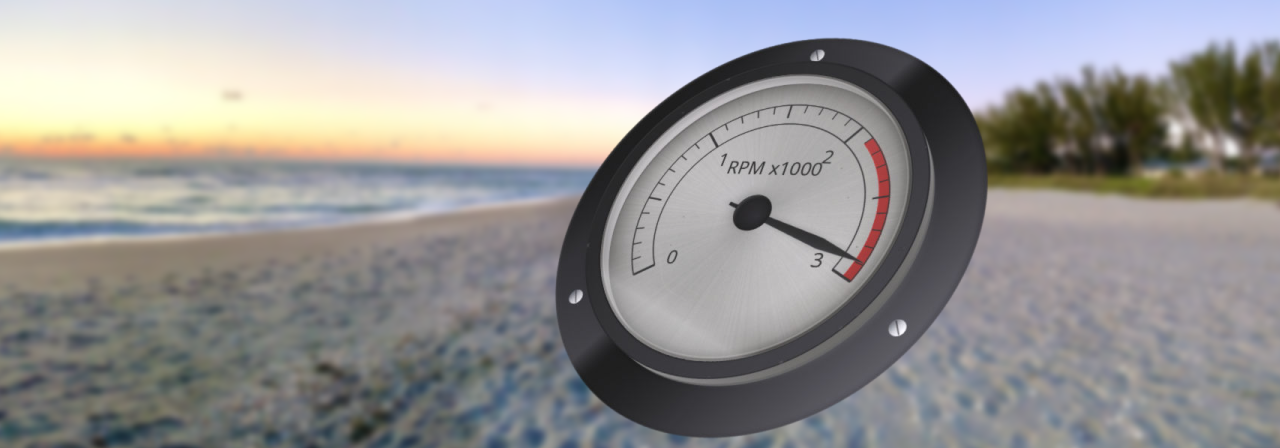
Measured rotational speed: **2900** rpm
